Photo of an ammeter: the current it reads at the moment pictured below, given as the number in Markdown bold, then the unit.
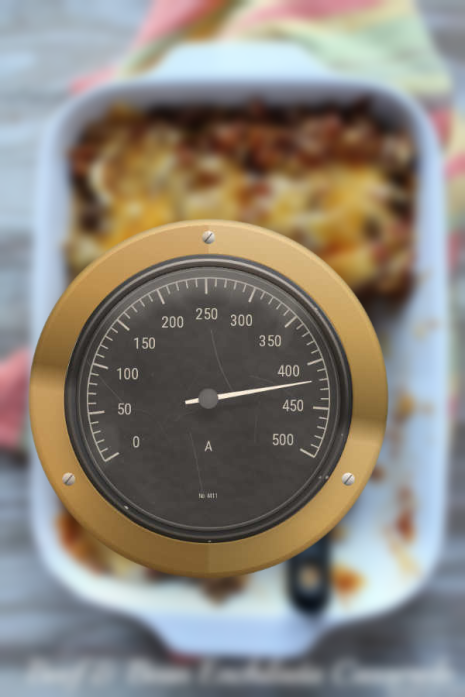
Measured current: **420** A
